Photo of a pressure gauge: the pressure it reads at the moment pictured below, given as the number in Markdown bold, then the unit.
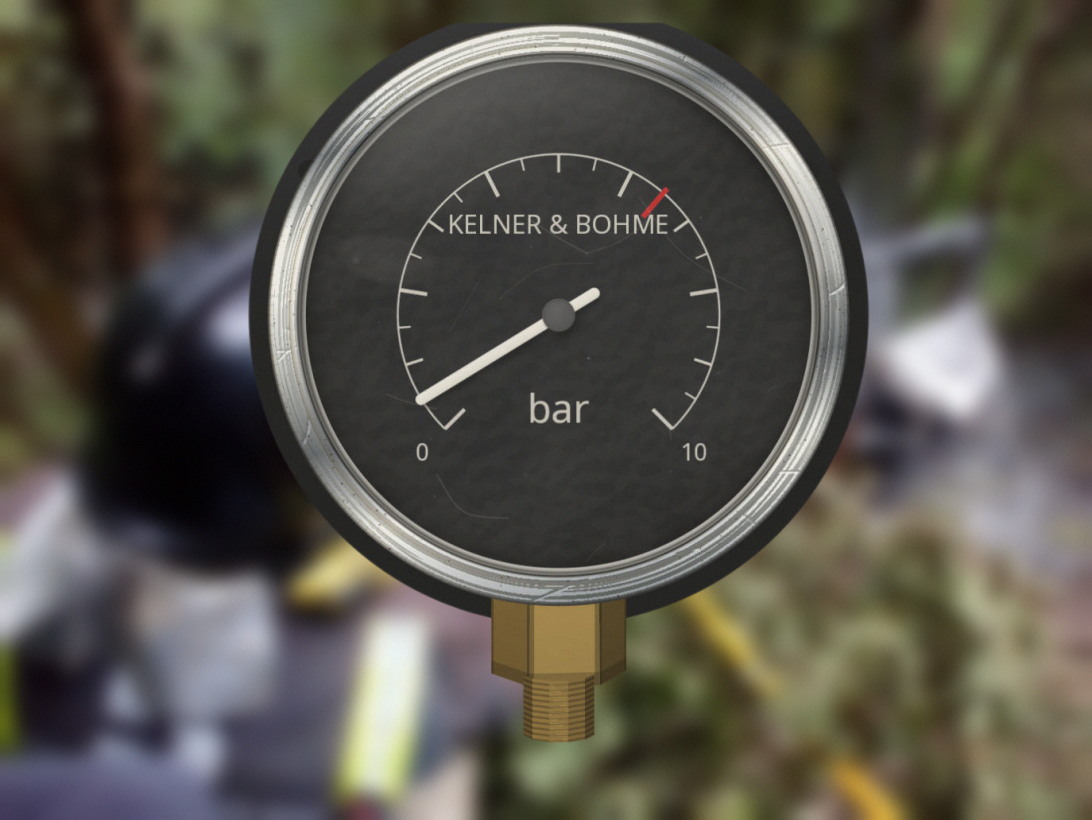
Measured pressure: **0.5** bar
